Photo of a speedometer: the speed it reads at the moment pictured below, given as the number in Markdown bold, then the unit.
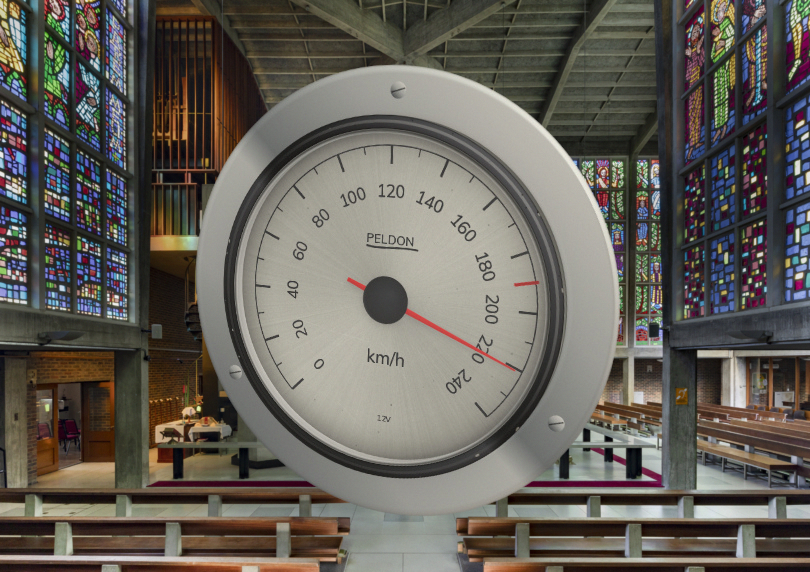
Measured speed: **220** km/h
